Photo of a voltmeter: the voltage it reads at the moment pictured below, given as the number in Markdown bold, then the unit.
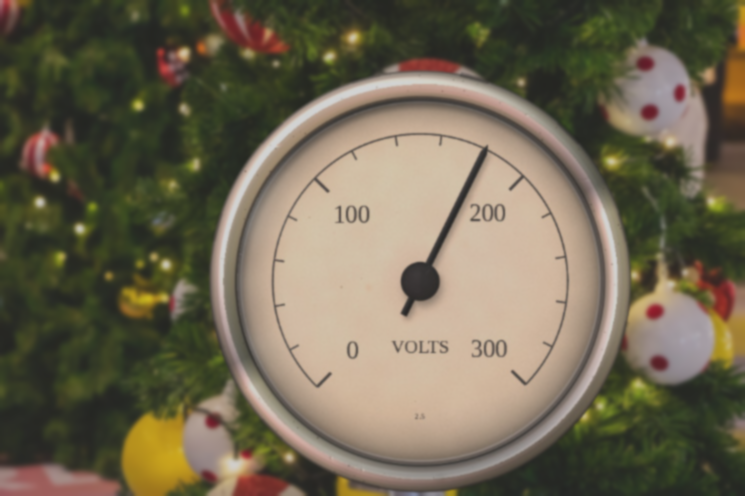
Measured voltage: **180** V
